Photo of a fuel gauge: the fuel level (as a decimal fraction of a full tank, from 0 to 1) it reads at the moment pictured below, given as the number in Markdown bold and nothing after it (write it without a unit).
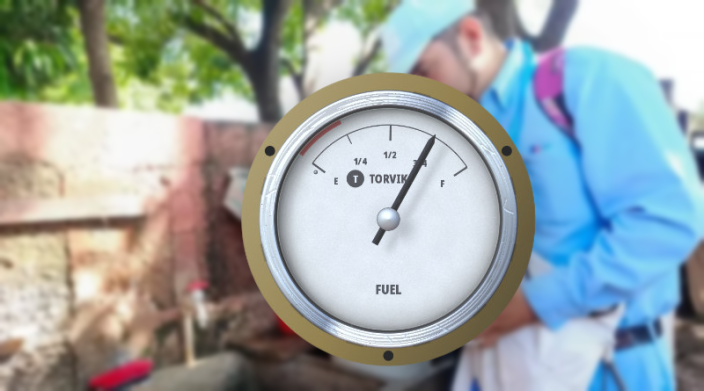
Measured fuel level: **0.75**
